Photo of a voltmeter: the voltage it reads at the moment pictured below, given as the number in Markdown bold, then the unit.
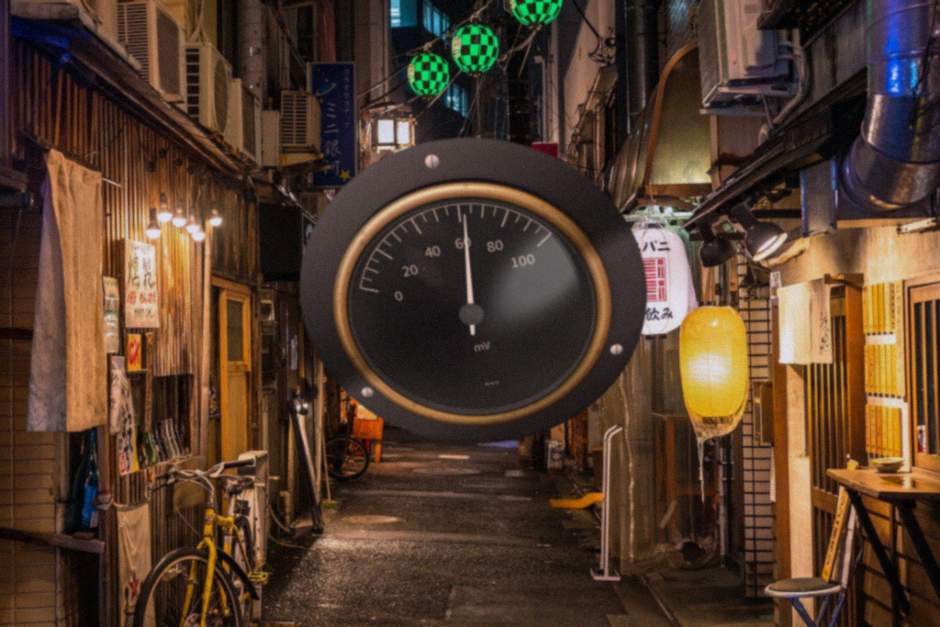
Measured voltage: **62.5** mV
